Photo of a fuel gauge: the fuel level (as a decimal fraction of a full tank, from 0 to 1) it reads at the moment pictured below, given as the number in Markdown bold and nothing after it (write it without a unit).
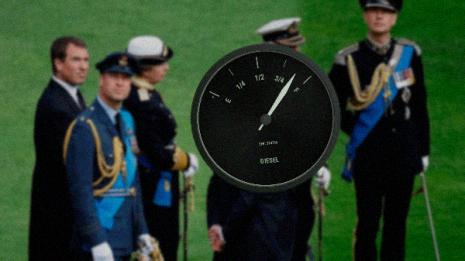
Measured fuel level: **0.875**
